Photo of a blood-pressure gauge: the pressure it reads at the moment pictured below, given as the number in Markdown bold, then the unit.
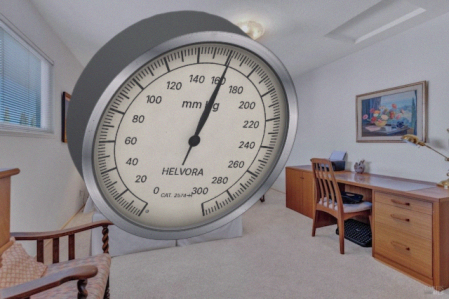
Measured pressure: **160** mmHg
